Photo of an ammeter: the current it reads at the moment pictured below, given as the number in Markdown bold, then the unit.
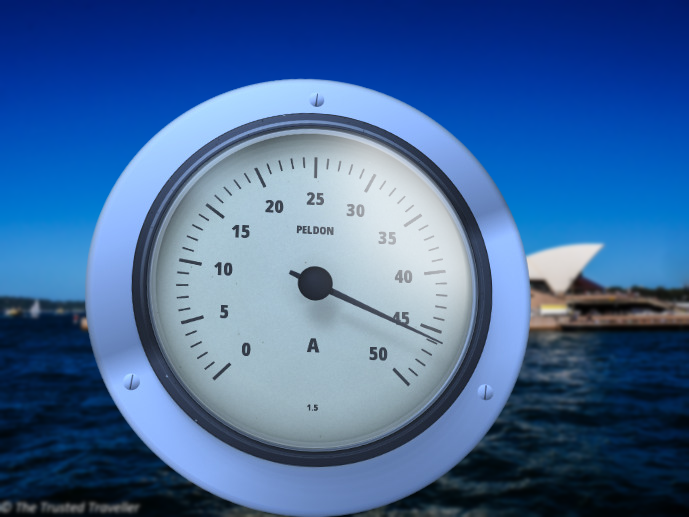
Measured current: **46** A
